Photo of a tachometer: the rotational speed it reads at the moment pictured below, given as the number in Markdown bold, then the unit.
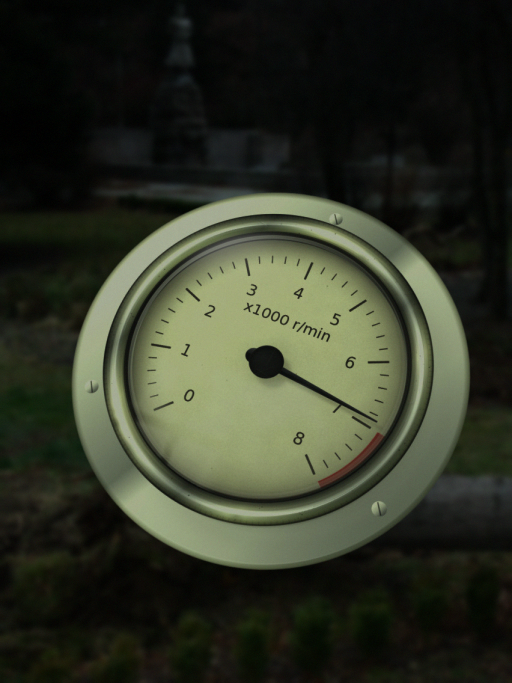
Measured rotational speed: **6900** rpm
